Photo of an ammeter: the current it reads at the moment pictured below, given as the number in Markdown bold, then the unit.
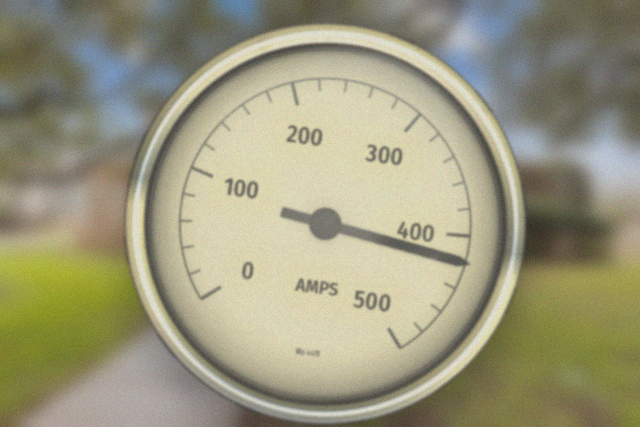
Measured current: **420** A
